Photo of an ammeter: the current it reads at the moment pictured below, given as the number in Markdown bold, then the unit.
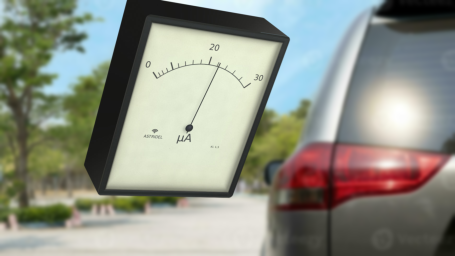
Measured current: **22** µA
